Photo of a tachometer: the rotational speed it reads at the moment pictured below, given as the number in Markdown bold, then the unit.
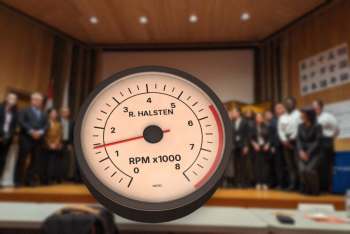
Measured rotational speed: **1375** rpm
